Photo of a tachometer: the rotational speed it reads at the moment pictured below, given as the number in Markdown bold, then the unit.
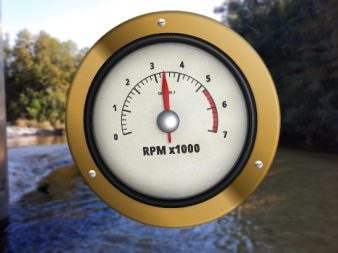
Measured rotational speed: **3400** rpm
